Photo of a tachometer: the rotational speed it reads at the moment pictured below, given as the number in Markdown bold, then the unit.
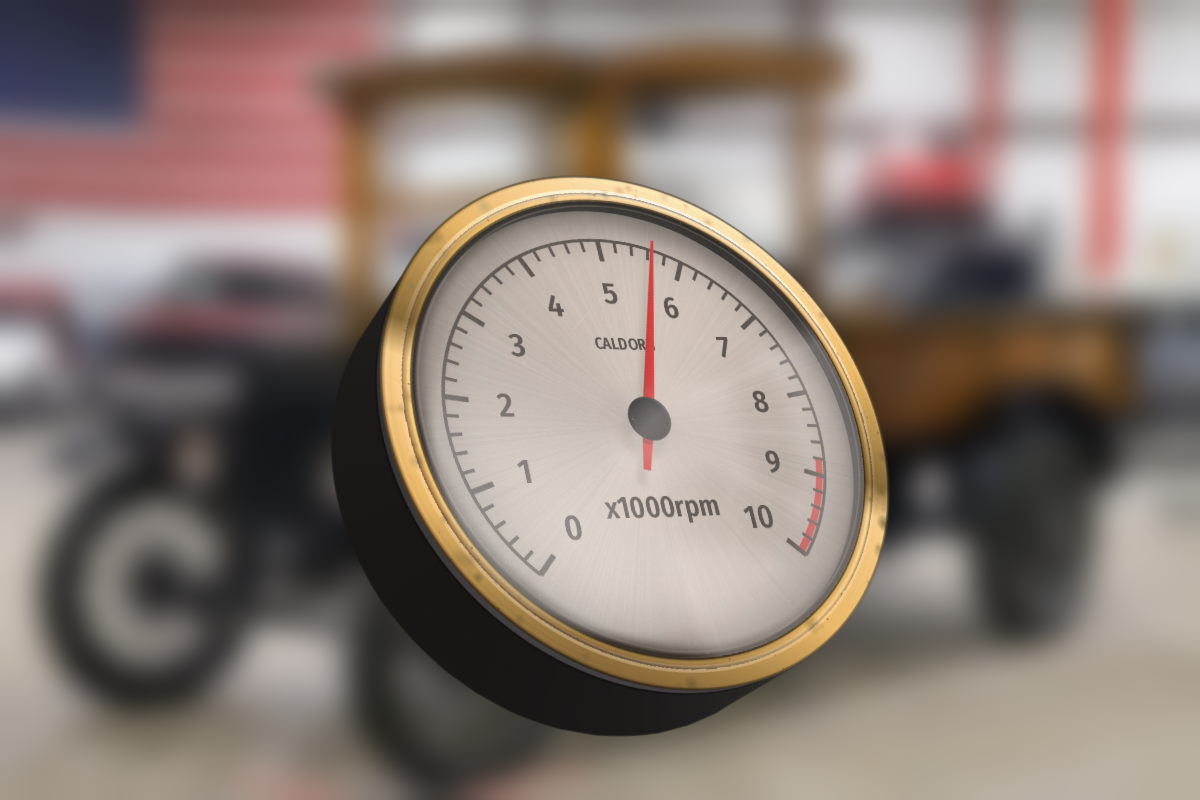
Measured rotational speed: **5600** rpm
